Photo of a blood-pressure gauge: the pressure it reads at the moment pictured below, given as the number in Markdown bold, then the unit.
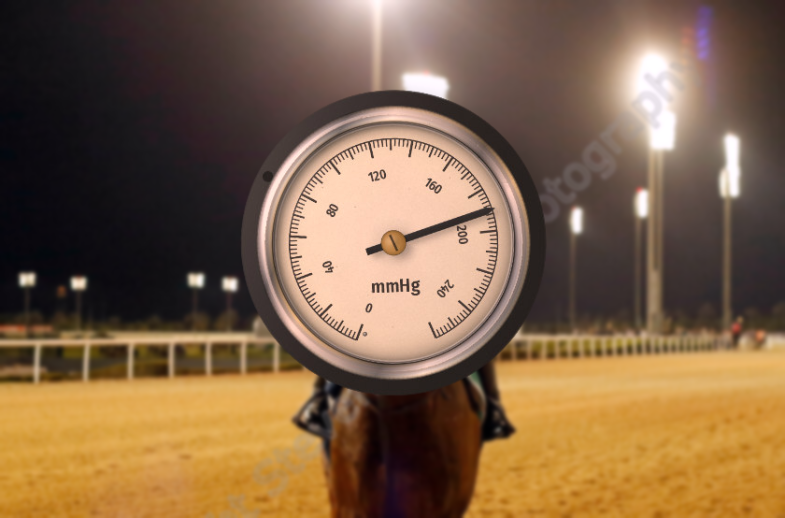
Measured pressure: **190** mmHg
